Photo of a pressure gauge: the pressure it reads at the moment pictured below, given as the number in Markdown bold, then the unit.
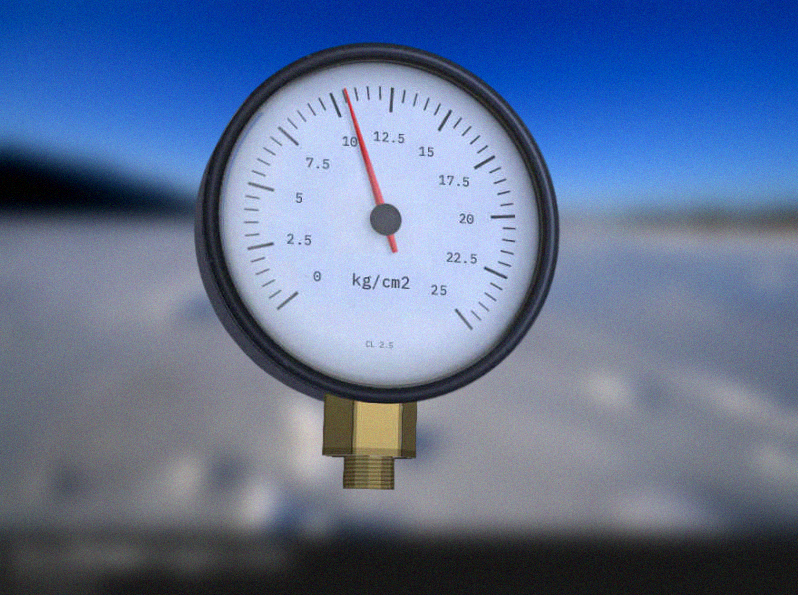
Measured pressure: **10.5** kg/cm²
